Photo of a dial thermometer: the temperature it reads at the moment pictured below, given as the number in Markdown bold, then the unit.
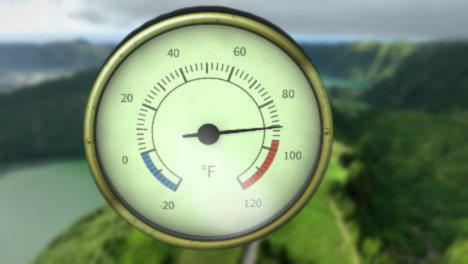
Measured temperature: **90** °F
